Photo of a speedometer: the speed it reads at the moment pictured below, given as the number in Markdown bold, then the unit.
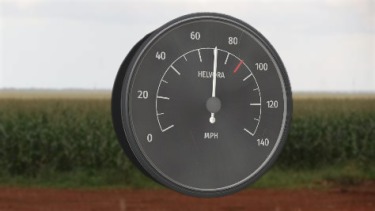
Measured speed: **70** mph
